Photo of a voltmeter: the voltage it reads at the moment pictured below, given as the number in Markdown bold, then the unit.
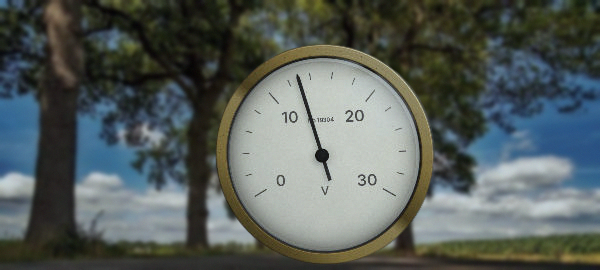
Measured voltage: **13** V
